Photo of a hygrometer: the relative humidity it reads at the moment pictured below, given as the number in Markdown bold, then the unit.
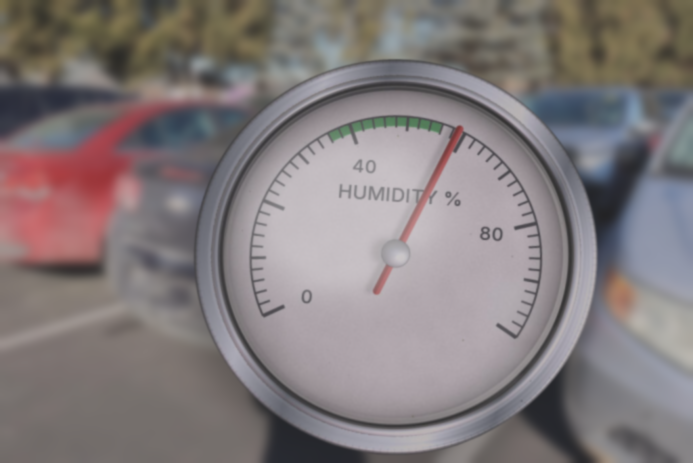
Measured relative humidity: **59** %
